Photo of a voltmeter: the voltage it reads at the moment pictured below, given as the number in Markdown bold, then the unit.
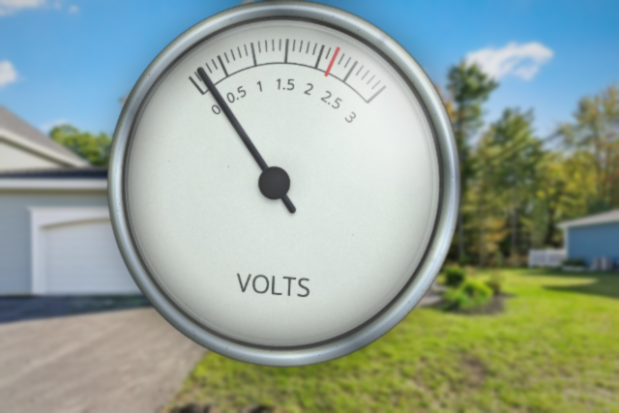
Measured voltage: **0.2** V
